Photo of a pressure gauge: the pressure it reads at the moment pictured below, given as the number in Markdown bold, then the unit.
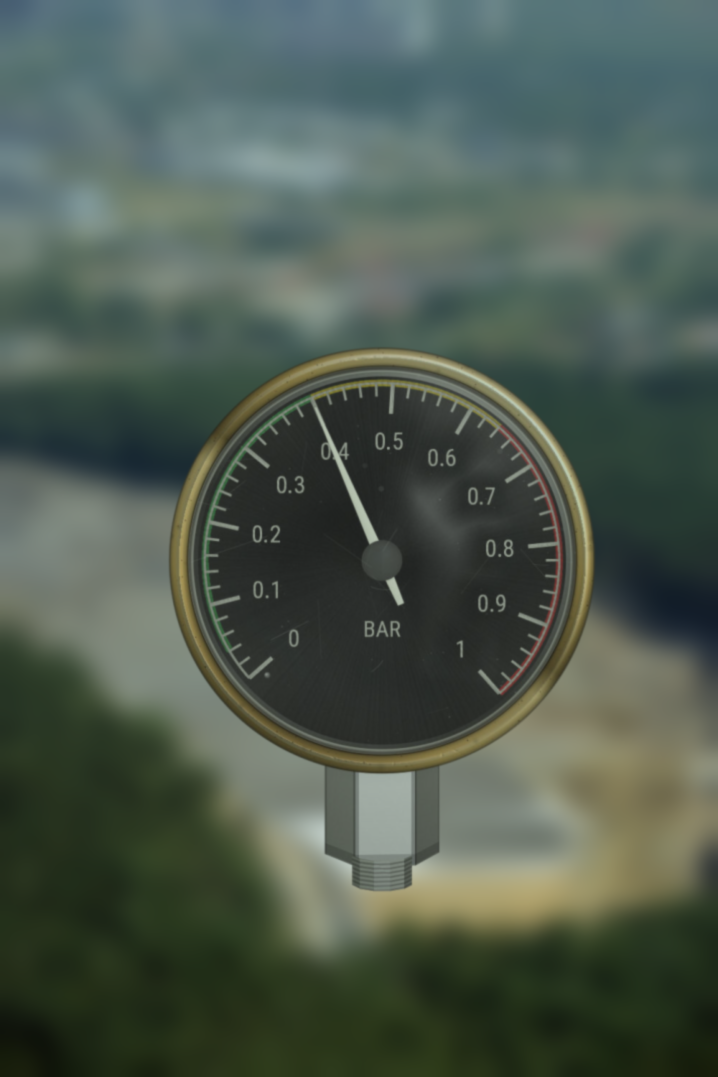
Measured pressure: **0.4** bar
